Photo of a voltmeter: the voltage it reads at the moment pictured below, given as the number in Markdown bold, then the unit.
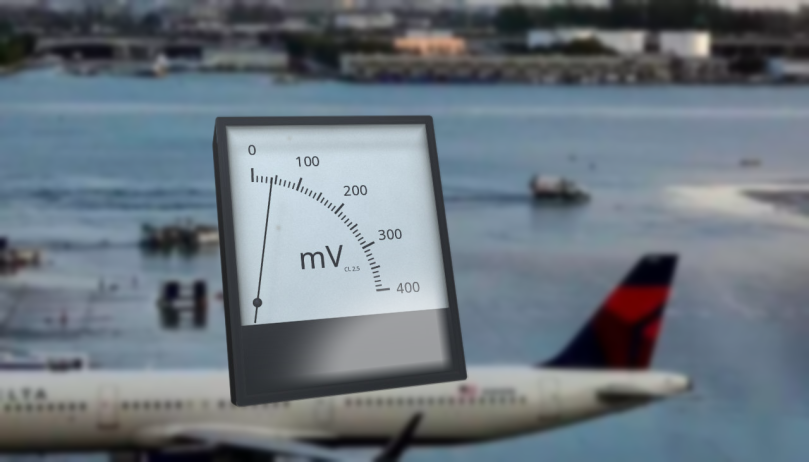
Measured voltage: **40** mV
